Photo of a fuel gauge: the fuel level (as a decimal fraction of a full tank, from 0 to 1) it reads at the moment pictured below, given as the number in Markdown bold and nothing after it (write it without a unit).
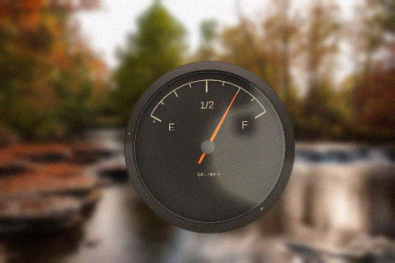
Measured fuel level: **0.75**
